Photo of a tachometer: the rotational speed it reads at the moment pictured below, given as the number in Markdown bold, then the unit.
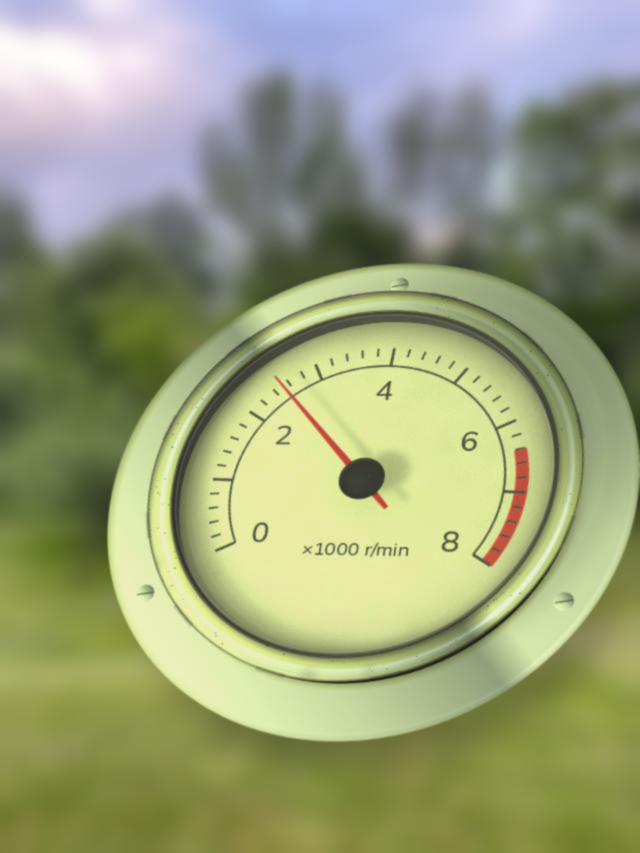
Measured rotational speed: **2500** rpm
